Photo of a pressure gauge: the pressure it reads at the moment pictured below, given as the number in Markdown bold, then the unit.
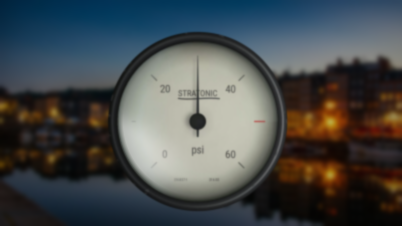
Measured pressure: **30** psi
